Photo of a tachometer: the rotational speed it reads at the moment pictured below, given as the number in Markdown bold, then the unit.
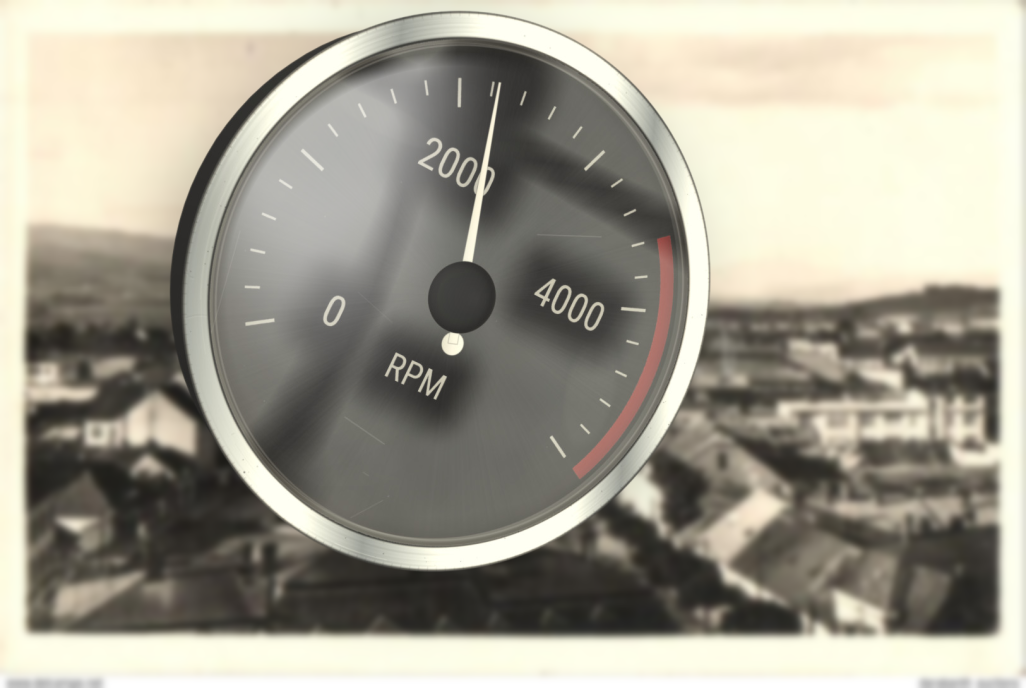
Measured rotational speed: **2200** rpm
